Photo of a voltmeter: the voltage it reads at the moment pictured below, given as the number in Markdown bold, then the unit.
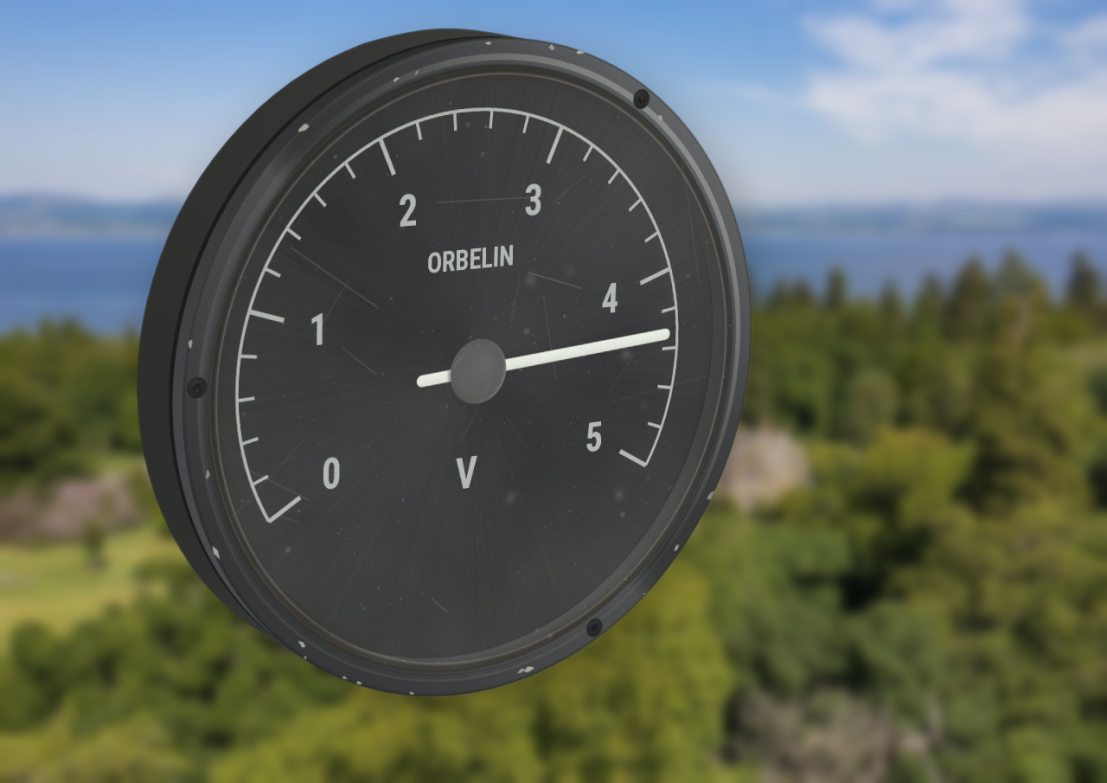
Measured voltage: **4.3** V
